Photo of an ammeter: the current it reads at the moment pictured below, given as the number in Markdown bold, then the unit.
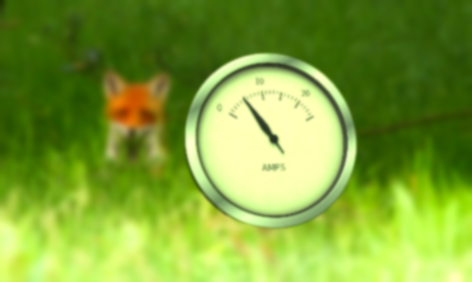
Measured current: **5** A
